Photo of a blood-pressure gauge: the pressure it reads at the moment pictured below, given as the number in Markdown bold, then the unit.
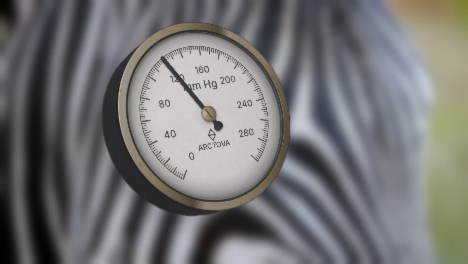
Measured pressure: **120** mmHg
